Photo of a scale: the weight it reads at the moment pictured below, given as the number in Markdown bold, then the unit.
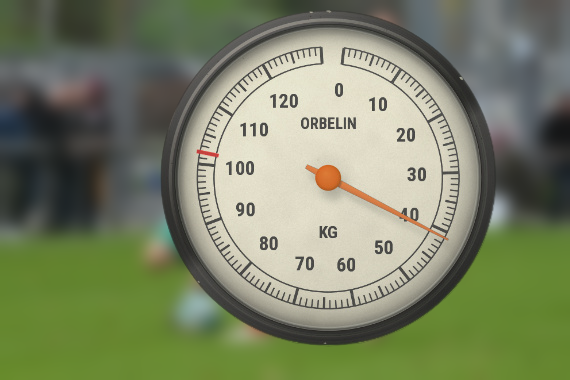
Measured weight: **41** kg
